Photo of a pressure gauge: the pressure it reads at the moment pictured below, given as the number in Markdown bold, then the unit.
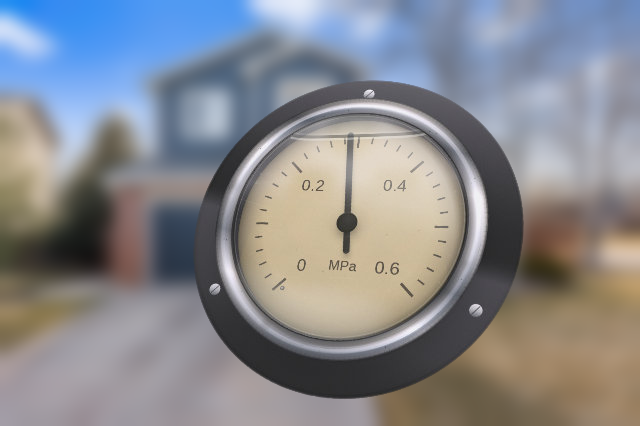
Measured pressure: **0.29** MPa
